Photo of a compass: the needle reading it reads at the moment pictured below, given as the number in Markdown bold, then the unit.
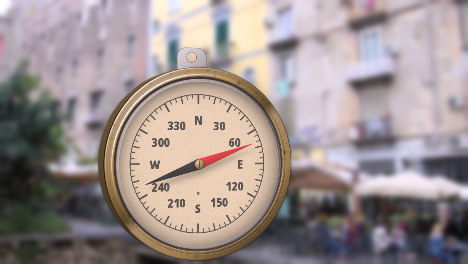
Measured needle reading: **70** °
